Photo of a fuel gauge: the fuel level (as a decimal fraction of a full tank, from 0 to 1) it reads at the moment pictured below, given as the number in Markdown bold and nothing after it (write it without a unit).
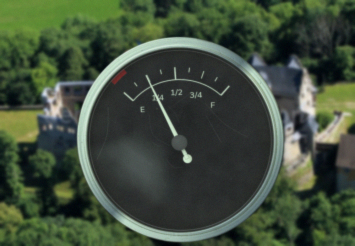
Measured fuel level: **0.25**
